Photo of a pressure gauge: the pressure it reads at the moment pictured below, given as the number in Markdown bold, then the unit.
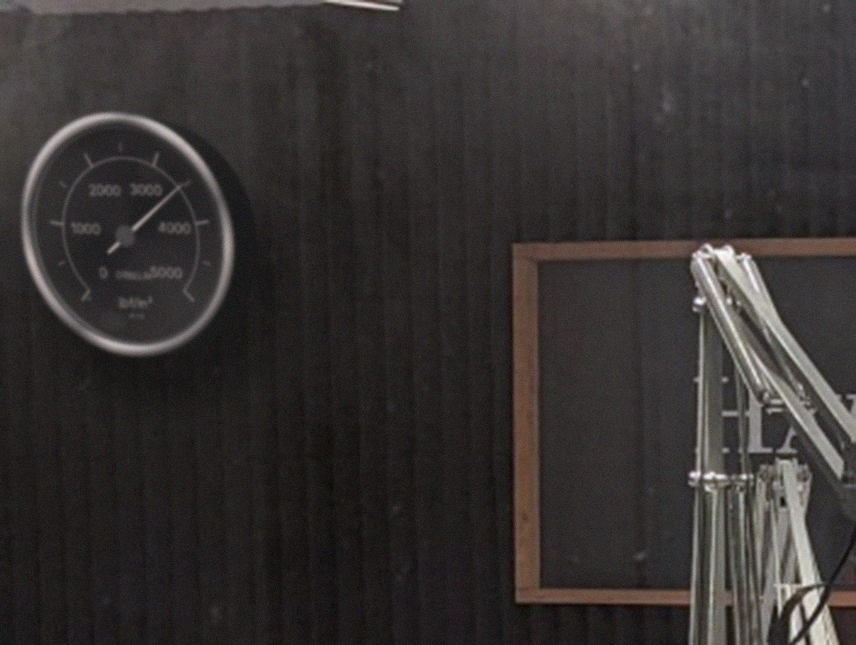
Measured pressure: **3500** psi
